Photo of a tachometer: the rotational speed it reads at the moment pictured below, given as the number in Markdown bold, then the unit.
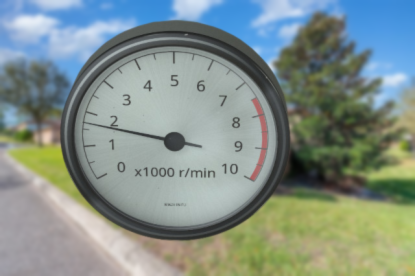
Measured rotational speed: **1750** rpm
